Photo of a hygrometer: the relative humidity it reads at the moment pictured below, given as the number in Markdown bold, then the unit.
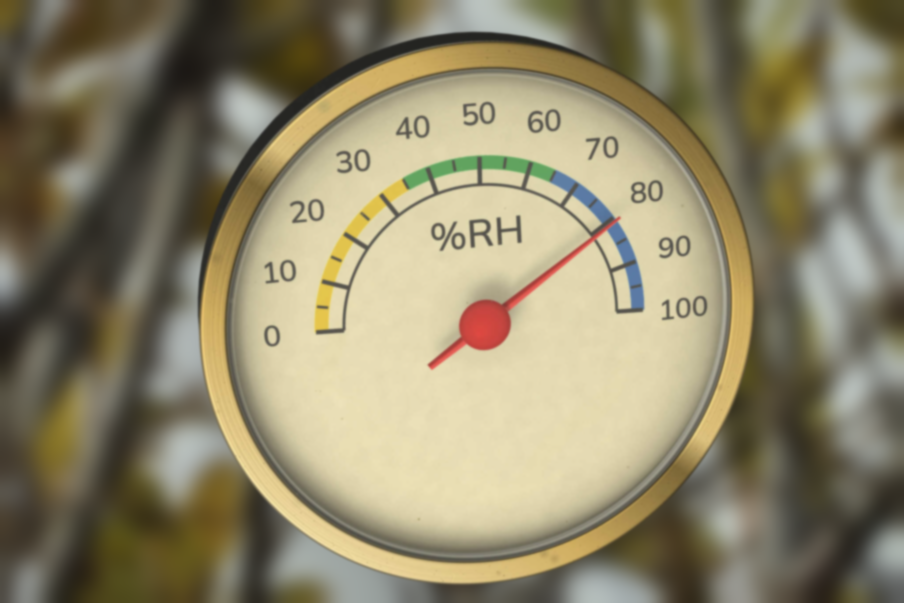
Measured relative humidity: **80** %
